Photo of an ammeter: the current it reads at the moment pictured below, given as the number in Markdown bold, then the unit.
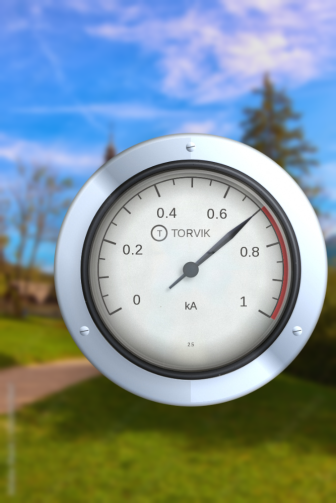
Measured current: **0.7** kA
